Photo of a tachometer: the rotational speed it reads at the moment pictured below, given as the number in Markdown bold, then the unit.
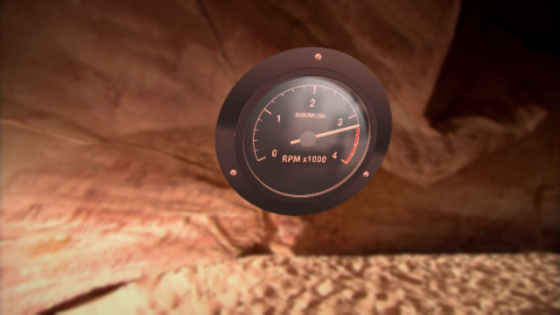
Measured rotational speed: **3200** rpm
